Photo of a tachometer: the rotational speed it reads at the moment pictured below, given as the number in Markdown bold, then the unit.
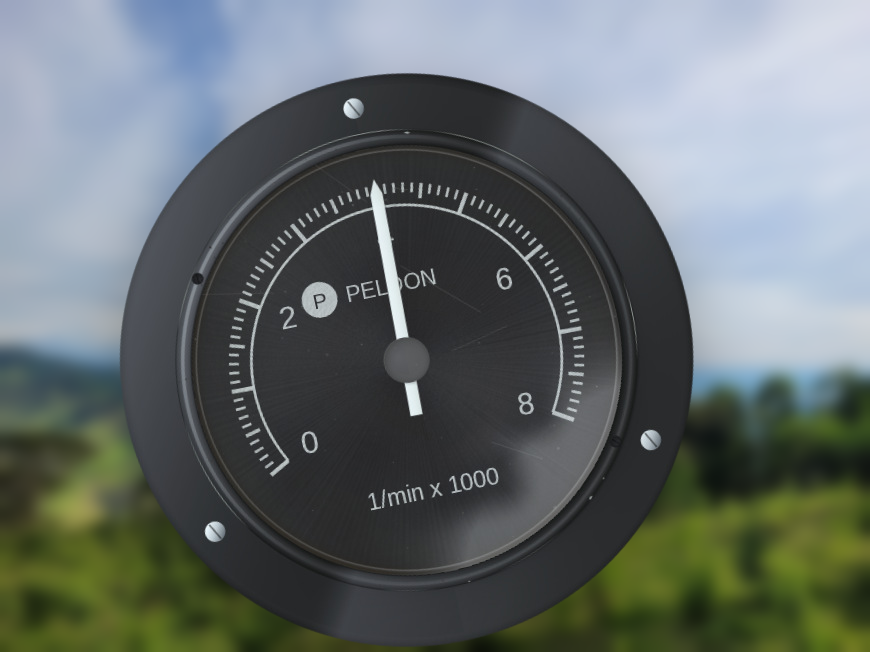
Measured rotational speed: **4000** rpm
